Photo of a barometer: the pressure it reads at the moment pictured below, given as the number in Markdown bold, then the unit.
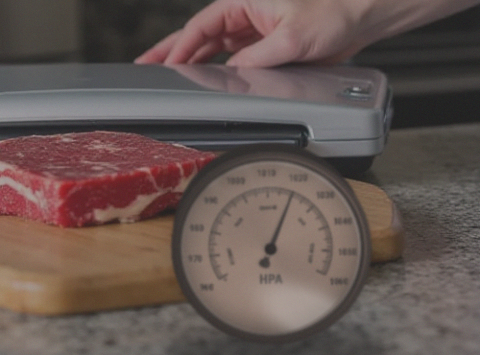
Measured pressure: **1020** hPa
